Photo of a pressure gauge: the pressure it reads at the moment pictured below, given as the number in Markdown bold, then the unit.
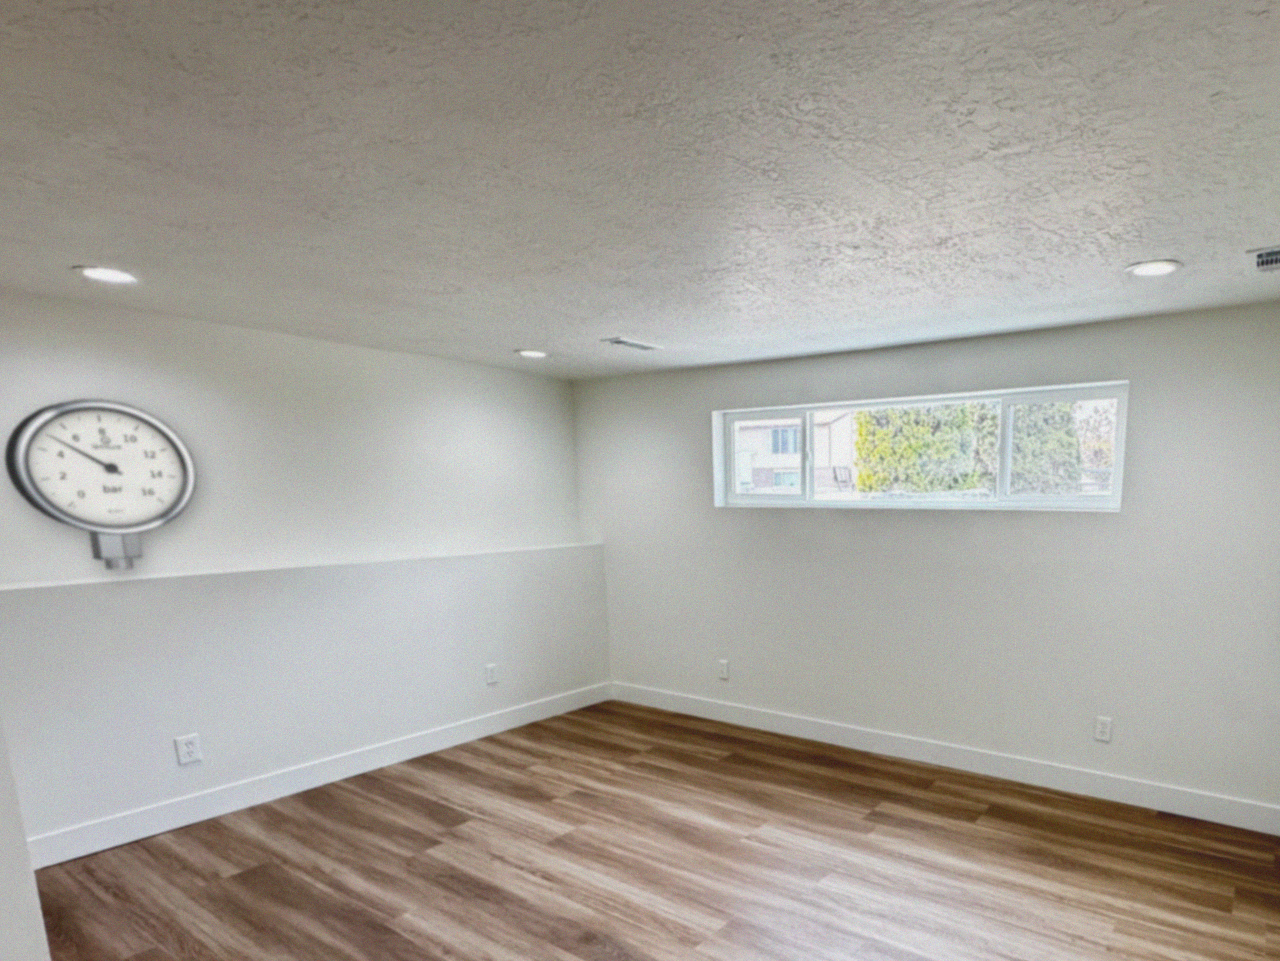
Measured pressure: **5** bar
